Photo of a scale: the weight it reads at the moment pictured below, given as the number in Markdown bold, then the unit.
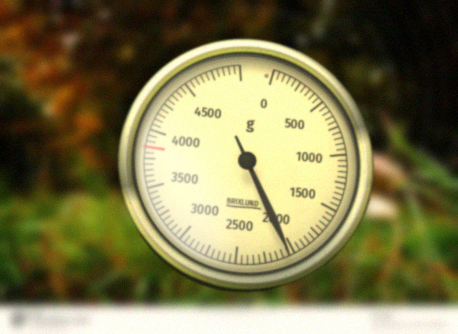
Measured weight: **2050** g
